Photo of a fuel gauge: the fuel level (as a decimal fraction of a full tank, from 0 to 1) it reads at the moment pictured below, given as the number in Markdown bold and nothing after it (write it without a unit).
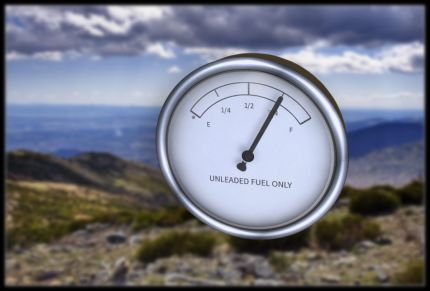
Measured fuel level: **0.75**
